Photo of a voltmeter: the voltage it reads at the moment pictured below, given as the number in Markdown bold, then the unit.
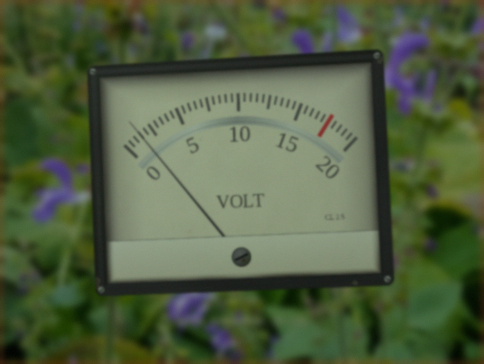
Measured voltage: **1.5** V
